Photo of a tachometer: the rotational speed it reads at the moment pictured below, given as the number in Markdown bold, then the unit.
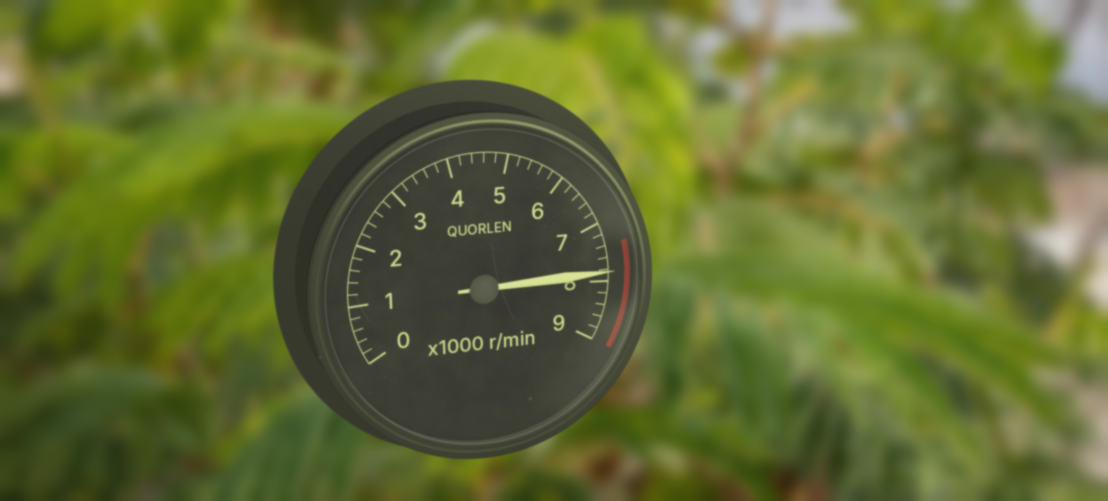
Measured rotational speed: **7800** rpm
